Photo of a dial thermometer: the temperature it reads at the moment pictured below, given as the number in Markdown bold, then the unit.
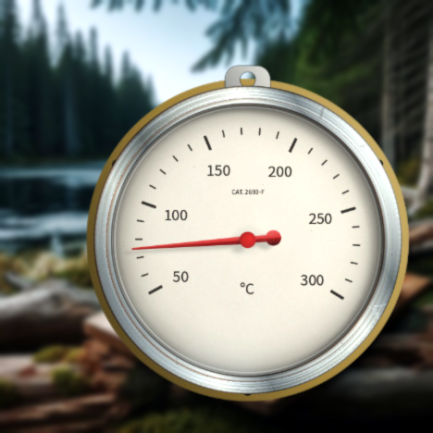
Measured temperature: **75** °C
